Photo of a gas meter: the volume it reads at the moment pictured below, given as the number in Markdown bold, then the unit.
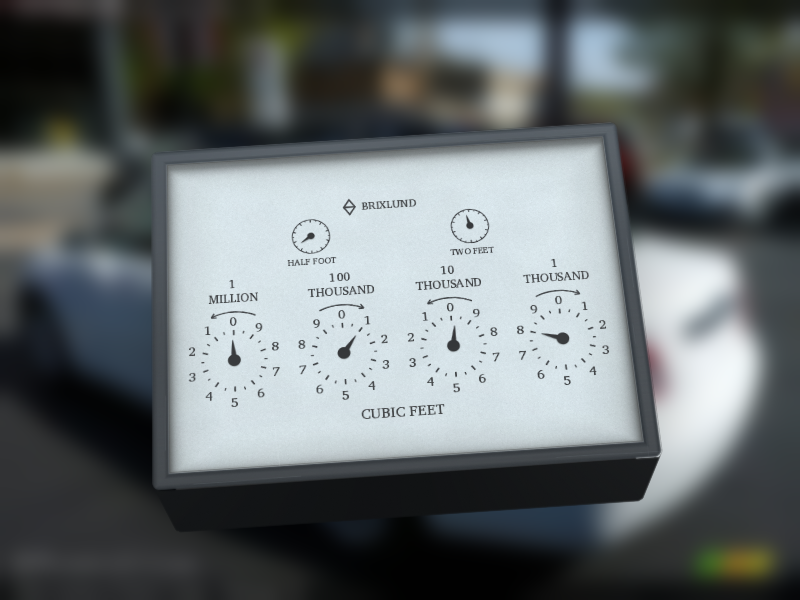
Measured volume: **9800** ft³
